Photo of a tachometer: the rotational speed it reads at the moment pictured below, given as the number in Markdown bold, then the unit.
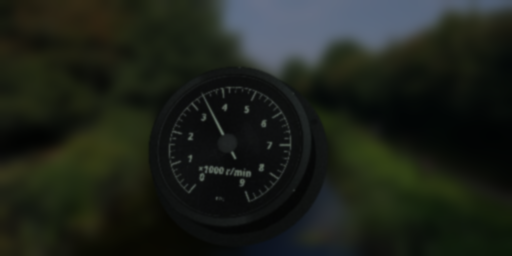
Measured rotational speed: **3400** rpm
